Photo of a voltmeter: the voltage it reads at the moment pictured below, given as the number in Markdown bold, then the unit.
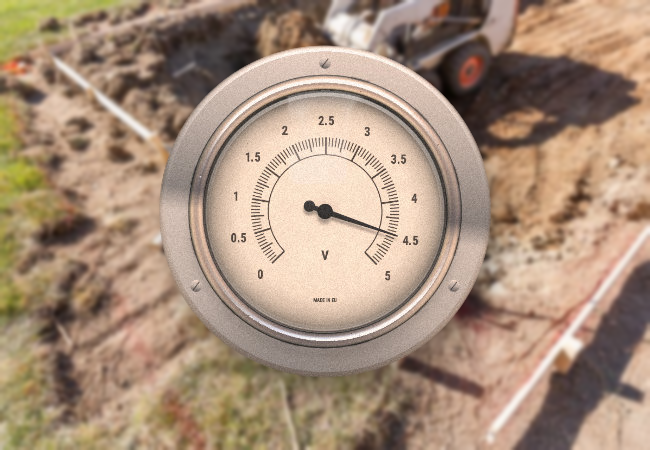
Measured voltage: **4.5** V
